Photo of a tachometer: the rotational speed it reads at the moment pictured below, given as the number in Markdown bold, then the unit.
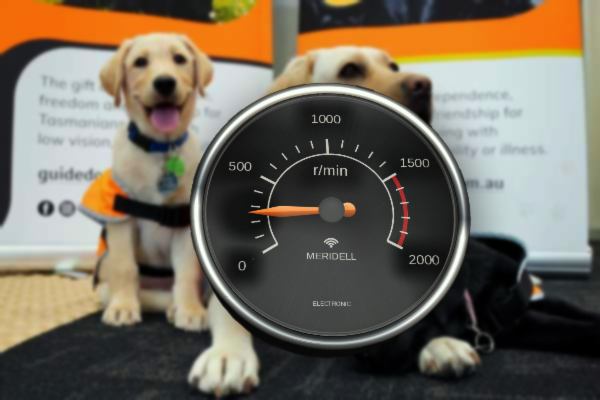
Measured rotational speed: **250** rpm
